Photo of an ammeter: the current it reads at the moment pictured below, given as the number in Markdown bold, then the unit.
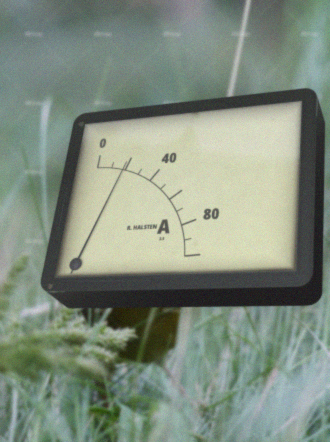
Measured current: **20** A
